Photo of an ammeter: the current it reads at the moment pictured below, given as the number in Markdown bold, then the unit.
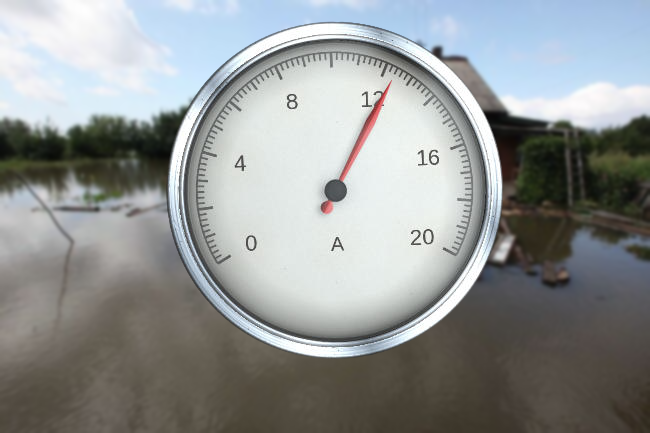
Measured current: **12.4** A
